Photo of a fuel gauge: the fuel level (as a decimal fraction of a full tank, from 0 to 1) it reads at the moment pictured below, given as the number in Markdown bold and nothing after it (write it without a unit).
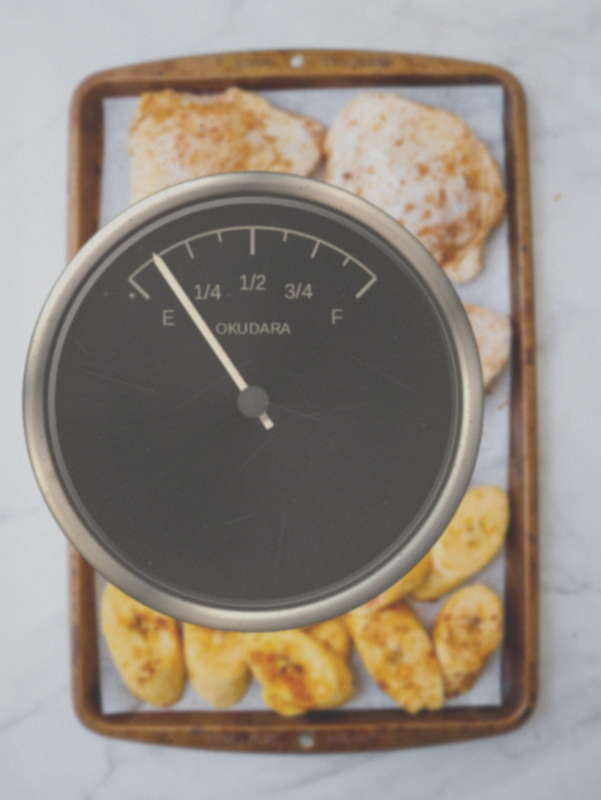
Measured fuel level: **0.125**
